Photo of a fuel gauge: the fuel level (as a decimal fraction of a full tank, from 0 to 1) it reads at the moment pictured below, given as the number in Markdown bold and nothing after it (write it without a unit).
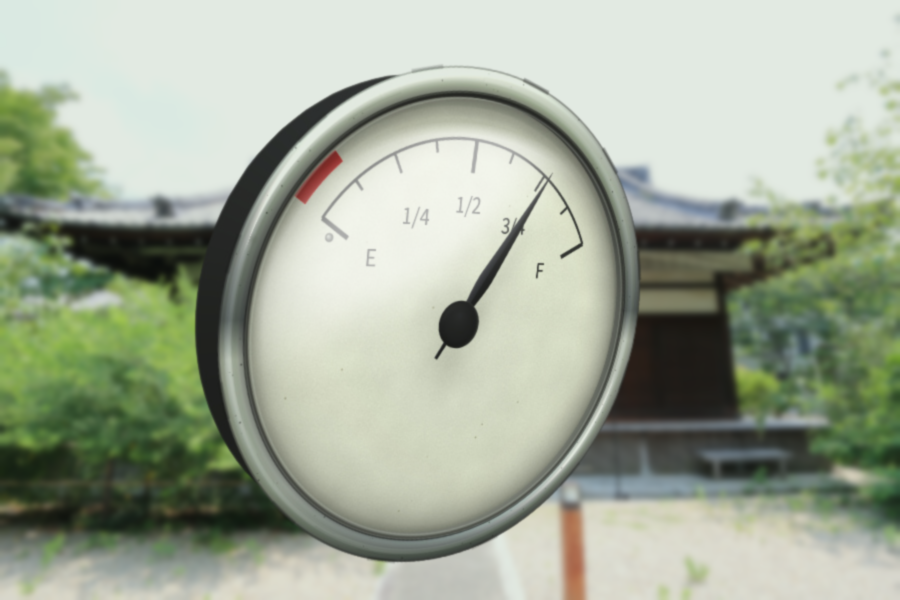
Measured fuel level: **0.75**
